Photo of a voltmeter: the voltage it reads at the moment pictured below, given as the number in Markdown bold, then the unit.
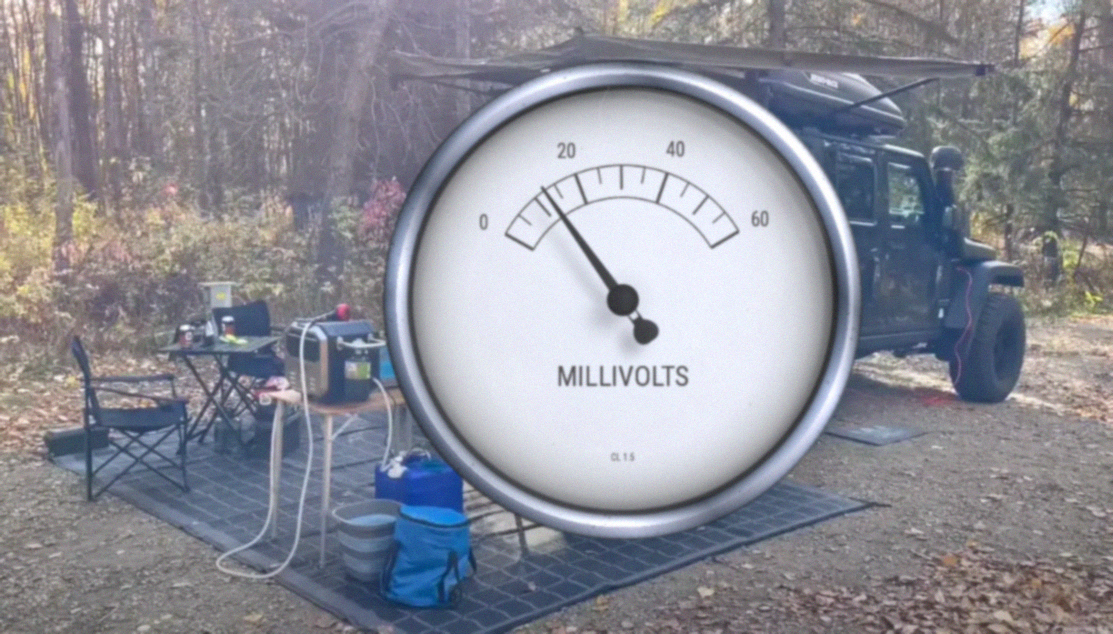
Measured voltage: **12.5** mV
